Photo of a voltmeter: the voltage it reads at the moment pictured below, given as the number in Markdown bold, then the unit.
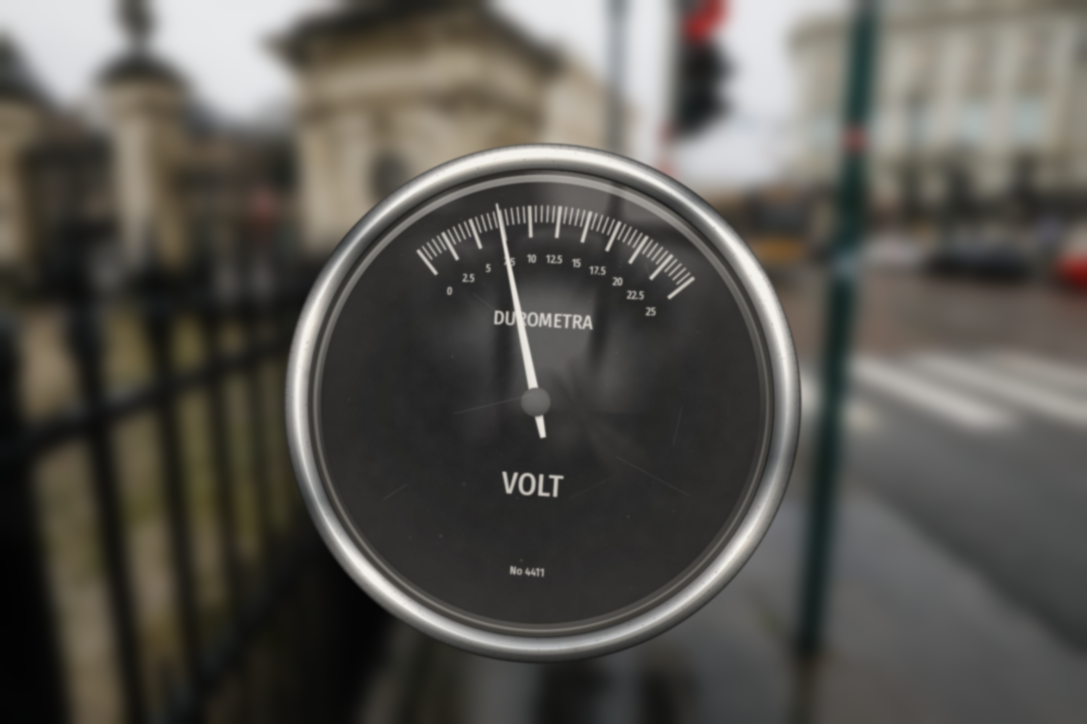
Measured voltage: **7.5** V
